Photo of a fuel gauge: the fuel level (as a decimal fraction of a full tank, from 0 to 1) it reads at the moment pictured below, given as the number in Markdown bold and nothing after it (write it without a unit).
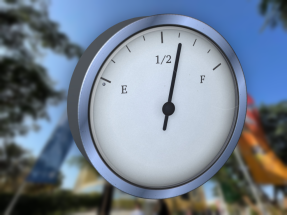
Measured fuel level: **0.625**
